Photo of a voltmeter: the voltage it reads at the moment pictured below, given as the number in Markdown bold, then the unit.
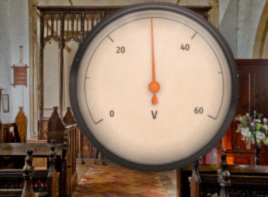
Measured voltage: **30** V
